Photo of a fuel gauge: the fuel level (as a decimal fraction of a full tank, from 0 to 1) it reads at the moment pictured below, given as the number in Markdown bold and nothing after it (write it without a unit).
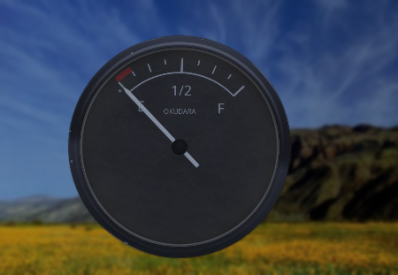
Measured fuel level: **0**
